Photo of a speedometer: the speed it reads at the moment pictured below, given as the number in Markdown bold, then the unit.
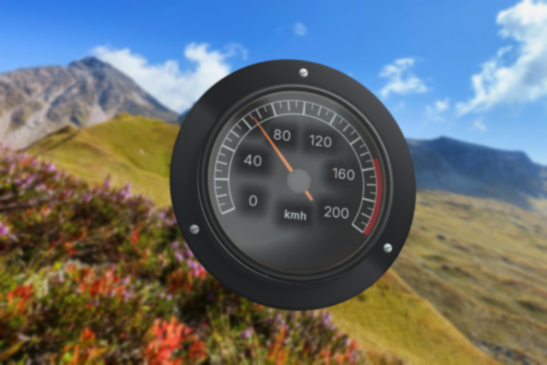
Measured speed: **65** km/h
